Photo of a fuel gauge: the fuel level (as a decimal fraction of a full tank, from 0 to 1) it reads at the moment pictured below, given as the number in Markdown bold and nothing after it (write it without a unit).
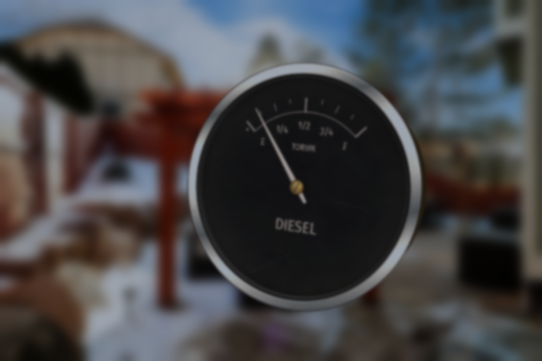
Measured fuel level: **0.125**
